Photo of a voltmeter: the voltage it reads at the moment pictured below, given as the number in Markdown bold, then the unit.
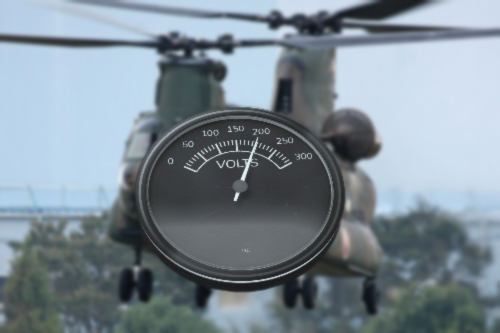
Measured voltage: **200** V
